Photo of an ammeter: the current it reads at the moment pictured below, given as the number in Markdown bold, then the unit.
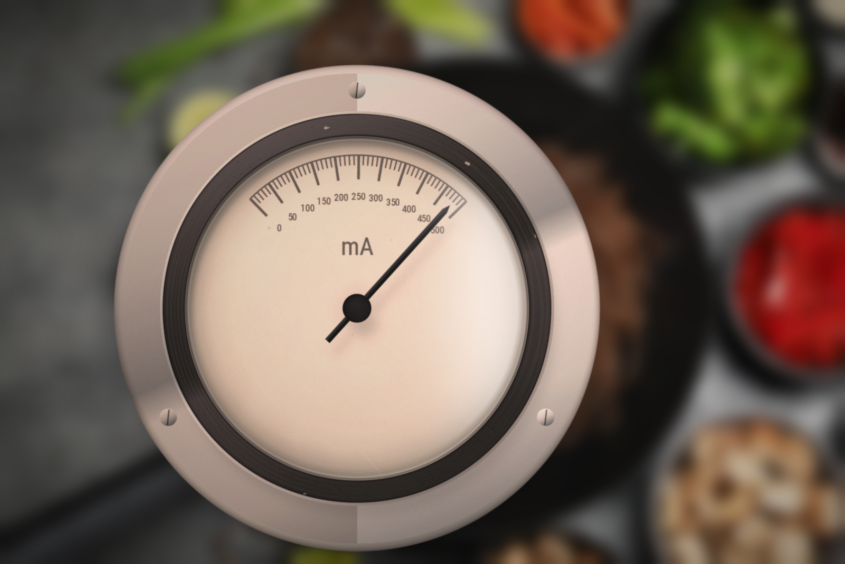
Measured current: **480** mA
